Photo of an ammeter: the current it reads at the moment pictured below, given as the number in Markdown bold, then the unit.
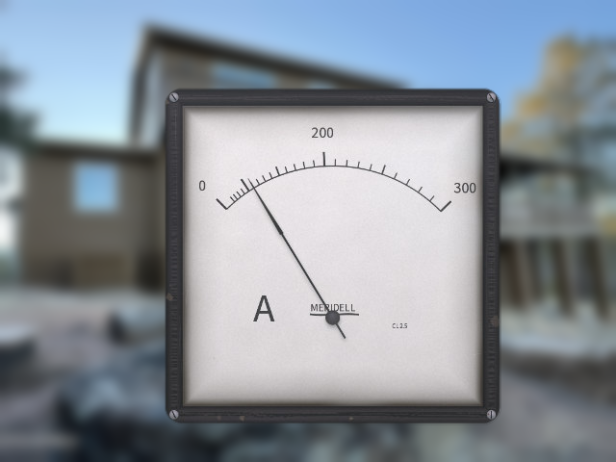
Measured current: **110** A
